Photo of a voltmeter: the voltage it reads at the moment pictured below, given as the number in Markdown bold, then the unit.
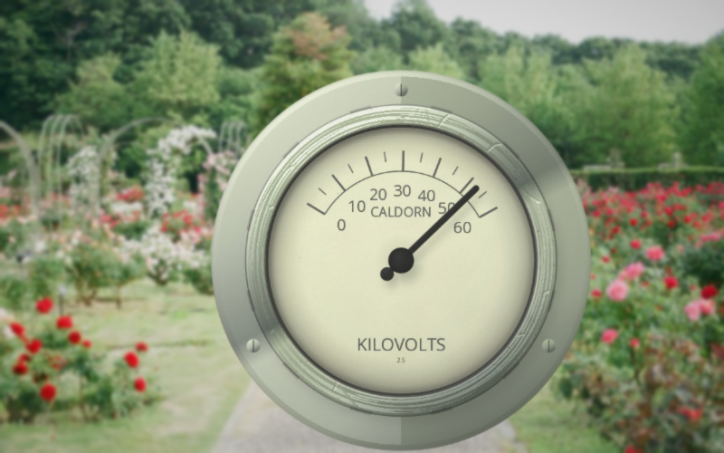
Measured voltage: **52.5** kV
